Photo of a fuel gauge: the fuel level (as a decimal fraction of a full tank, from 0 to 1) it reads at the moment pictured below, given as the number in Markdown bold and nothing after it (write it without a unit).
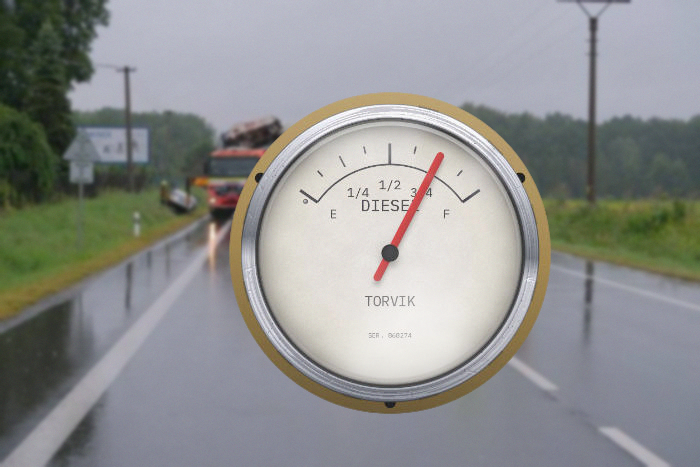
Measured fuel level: **0.75**
